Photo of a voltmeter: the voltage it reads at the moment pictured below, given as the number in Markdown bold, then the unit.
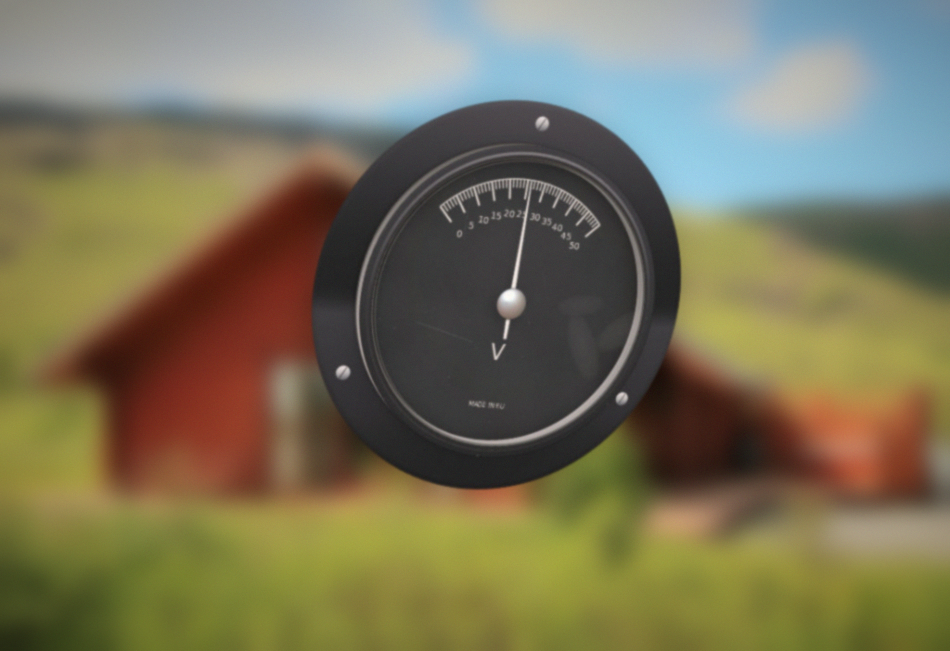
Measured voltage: **25** V
